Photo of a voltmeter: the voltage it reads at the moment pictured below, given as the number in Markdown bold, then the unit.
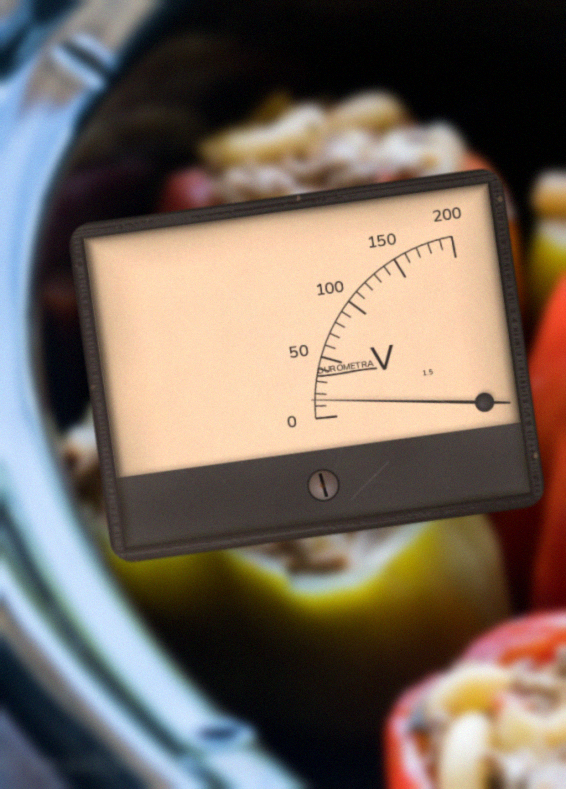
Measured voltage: **15** V
